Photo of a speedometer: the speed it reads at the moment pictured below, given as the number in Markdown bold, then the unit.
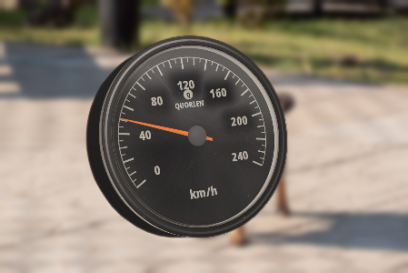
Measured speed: **50** km/h
